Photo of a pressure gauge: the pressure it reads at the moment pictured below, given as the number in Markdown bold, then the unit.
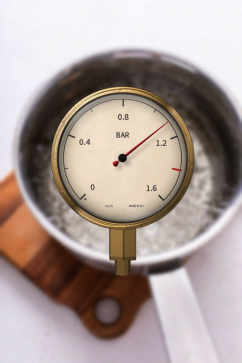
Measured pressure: **1.1** bar
